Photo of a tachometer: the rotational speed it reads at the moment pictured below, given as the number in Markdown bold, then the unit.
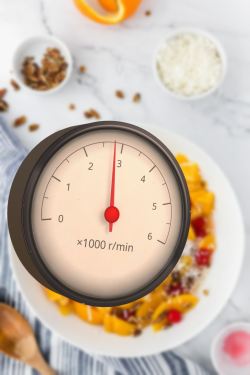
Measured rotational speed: **2750** rpm
